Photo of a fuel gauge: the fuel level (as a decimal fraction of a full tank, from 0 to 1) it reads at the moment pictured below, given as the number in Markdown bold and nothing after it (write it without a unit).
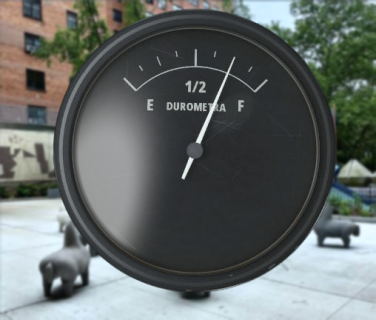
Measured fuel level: **0.75**
